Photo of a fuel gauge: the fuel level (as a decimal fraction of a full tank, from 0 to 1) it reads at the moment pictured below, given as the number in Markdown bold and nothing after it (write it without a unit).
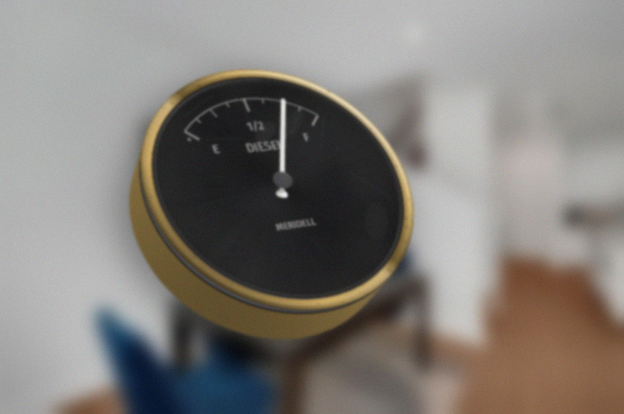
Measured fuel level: **0.75**
